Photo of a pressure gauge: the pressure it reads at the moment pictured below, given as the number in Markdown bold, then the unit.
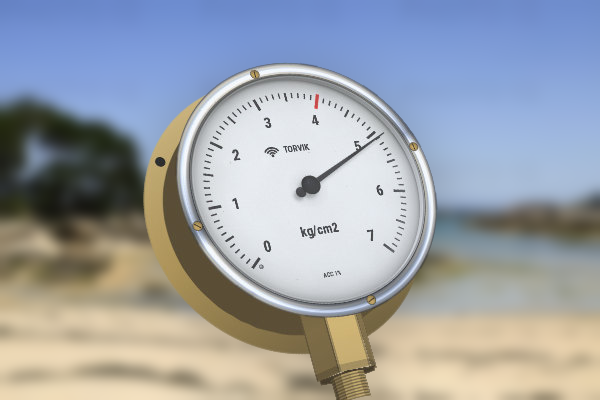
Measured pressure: **5.1** kg/cm²
